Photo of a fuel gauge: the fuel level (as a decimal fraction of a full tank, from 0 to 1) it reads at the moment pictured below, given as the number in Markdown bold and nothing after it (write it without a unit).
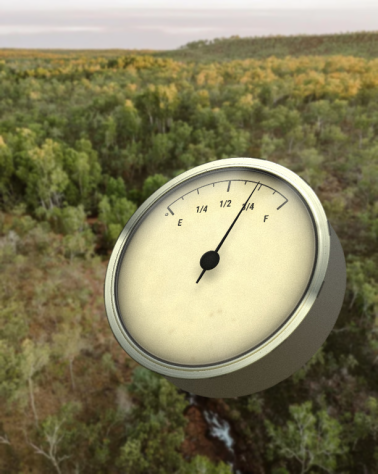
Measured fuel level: **0.75**
